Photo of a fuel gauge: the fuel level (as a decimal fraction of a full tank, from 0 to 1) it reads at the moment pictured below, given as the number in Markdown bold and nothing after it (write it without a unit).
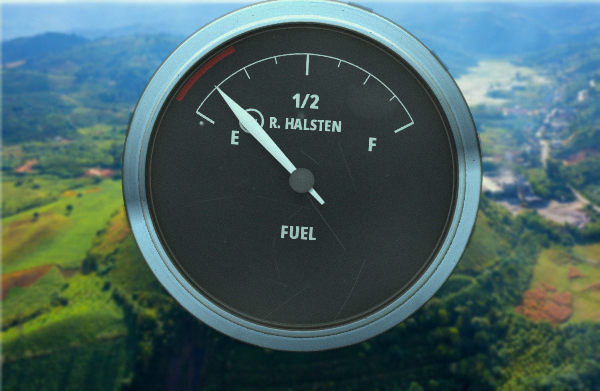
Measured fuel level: **0.125**
